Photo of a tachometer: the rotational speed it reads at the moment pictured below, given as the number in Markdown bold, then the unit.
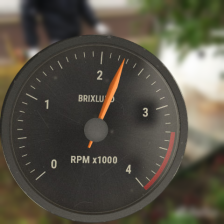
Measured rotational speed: **2250** rpm
